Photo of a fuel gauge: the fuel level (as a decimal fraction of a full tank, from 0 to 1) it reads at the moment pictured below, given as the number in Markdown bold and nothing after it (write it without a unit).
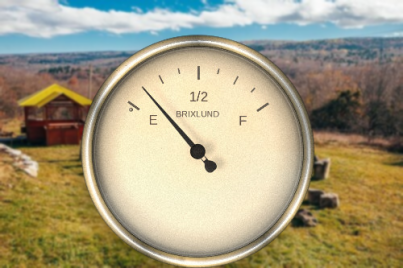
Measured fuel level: **0.125**
